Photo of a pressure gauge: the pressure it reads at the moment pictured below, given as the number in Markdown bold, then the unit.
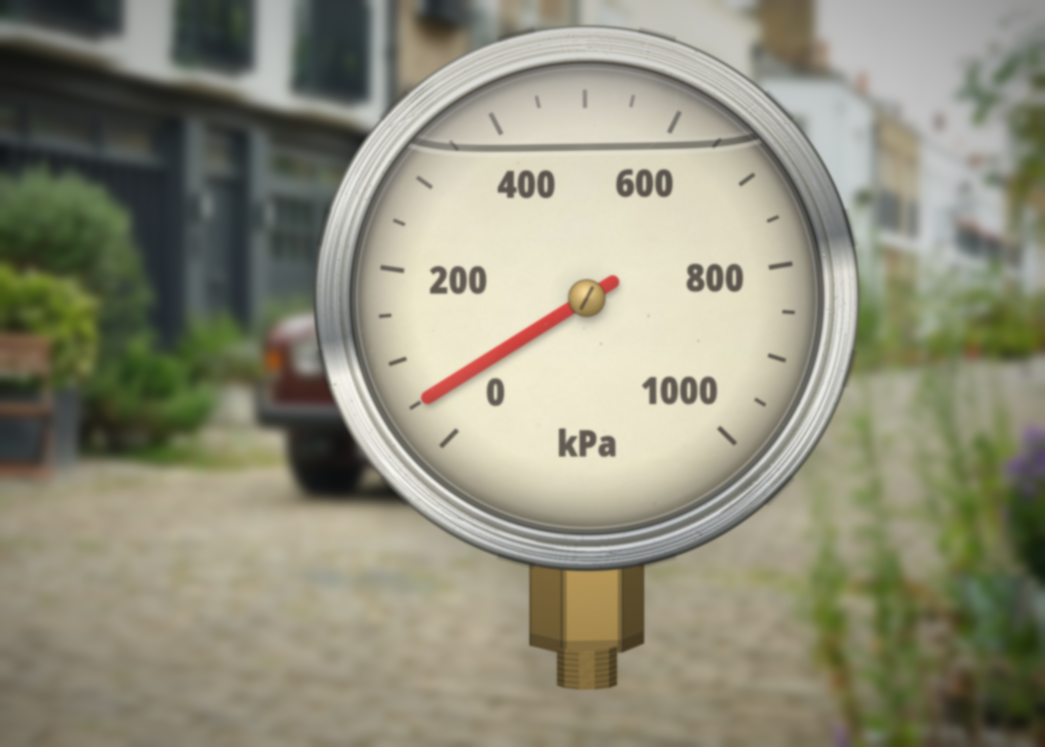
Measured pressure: **50** kPa
